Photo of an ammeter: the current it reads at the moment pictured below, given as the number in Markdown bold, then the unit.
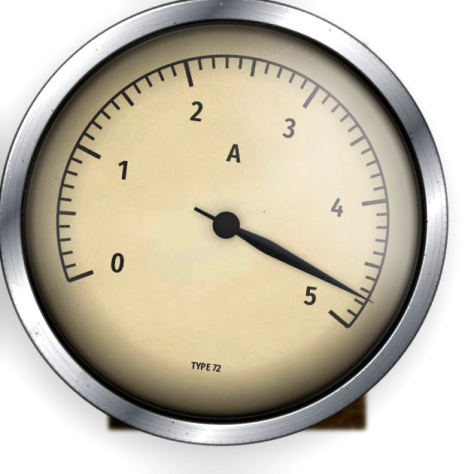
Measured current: **4.75** A
